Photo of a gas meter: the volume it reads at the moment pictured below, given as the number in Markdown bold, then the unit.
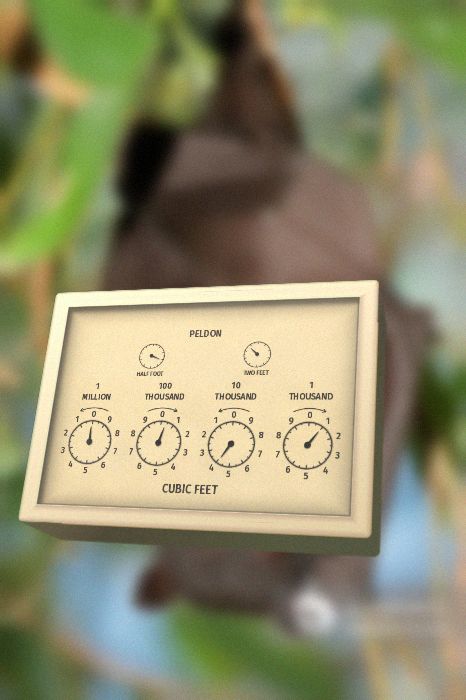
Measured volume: **4100** ft³
